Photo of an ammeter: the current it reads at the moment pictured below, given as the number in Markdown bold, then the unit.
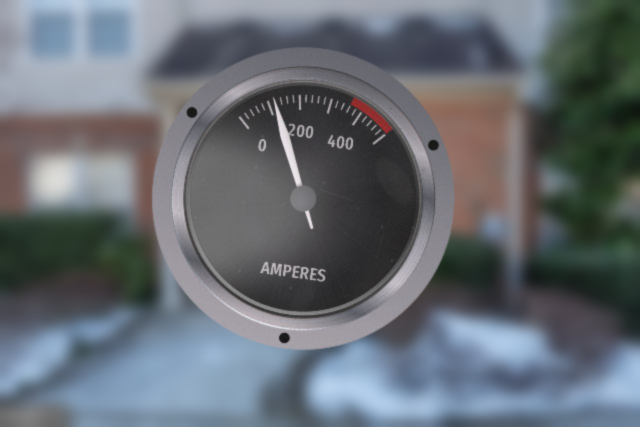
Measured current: **120** A
